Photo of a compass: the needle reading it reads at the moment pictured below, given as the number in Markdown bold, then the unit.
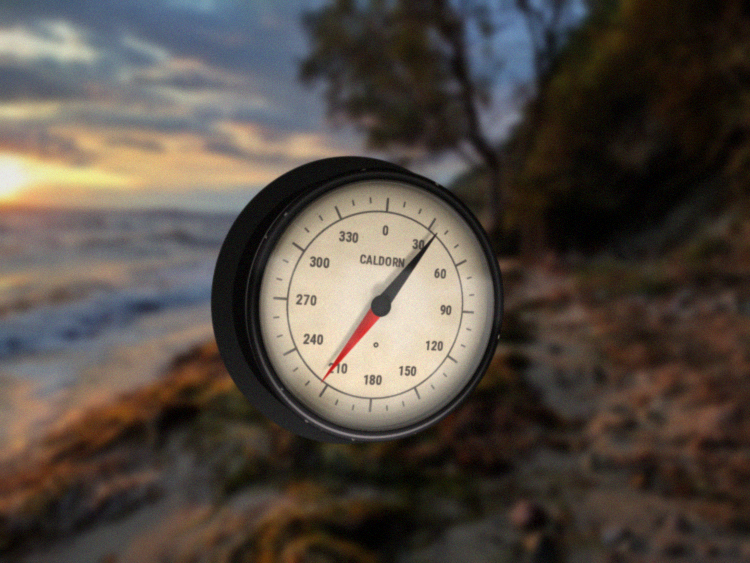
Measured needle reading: **215** °
